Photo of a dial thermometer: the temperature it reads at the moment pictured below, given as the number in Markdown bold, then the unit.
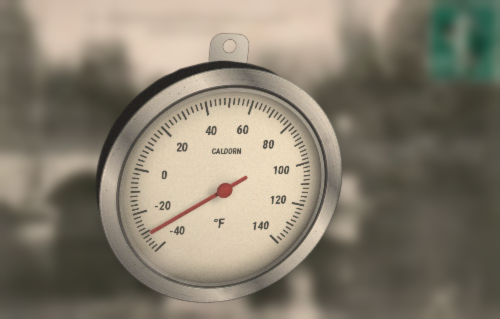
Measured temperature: **-30** °F
